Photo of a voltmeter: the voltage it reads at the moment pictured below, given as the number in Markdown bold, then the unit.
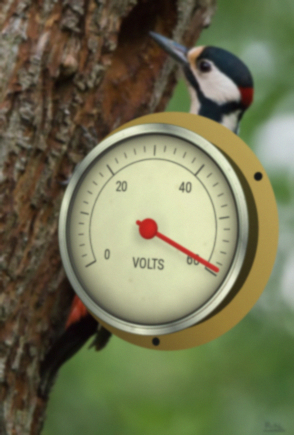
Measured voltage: **59** V
